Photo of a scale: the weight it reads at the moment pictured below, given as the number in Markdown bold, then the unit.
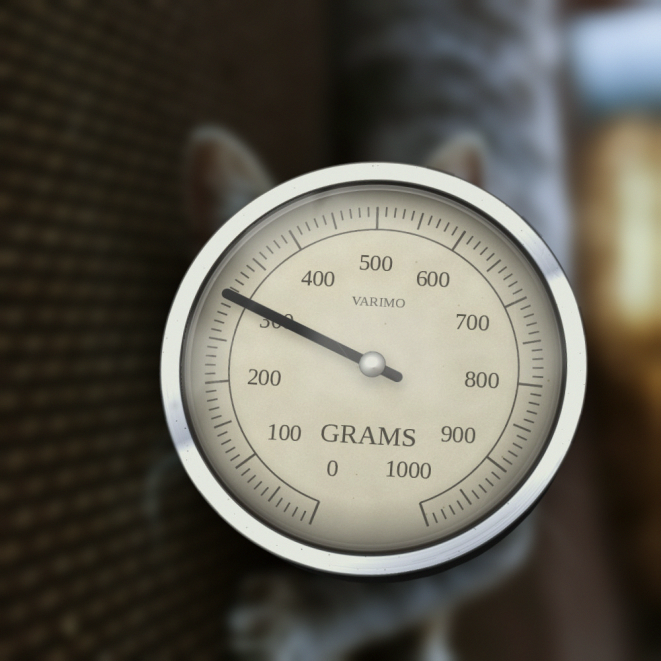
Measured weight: **300** g
